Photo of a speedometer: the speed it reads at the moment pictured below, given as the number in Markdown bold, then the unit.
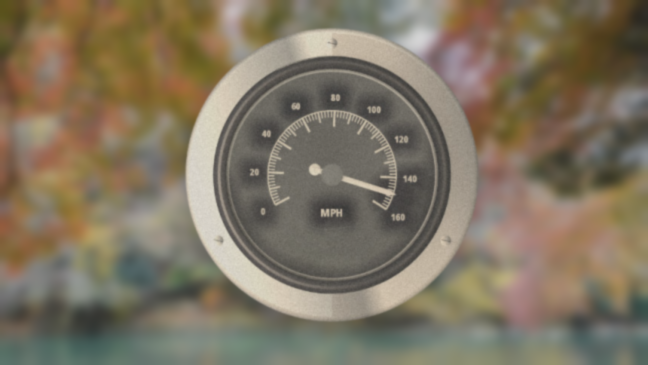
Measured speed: **150** mph
